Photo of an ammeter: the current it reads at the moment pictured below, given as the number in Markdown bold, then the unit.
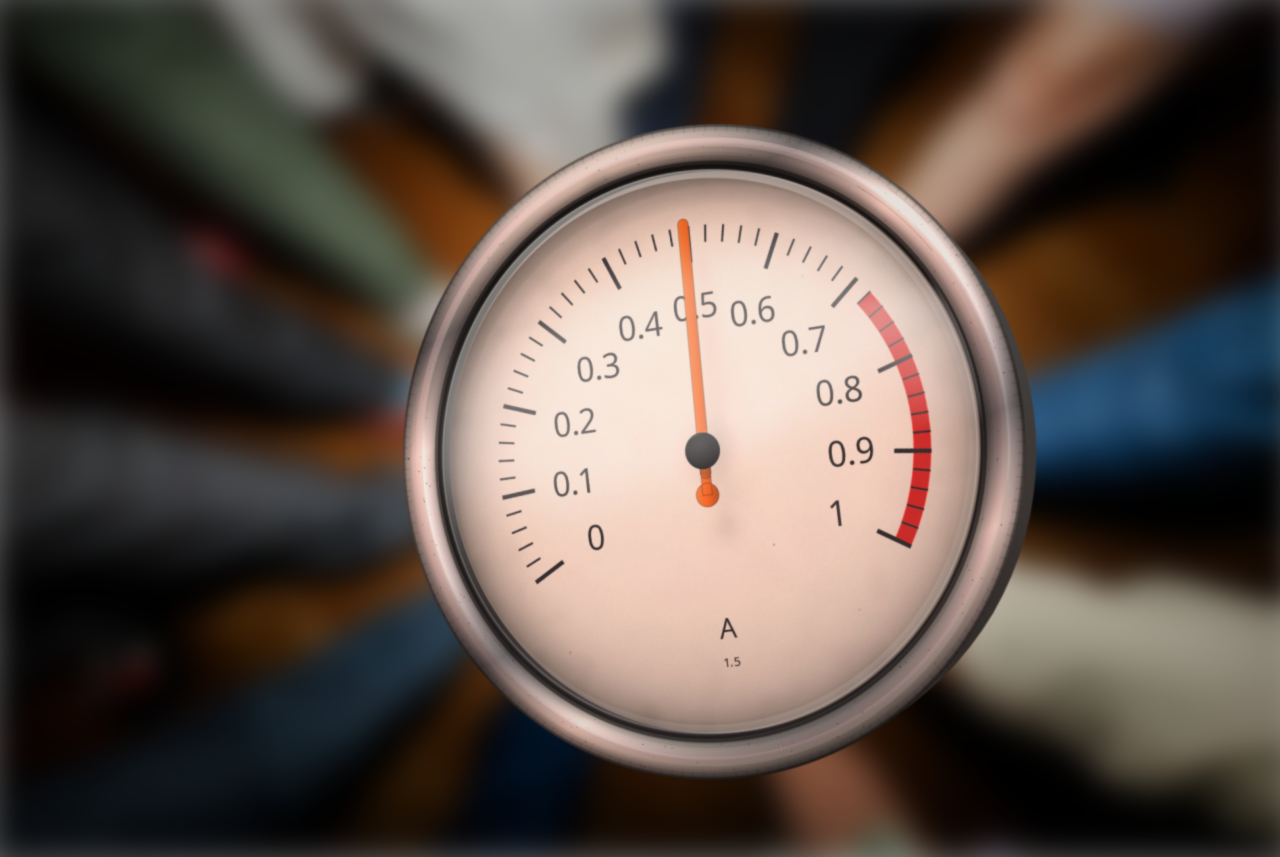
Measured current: **0.5** A
